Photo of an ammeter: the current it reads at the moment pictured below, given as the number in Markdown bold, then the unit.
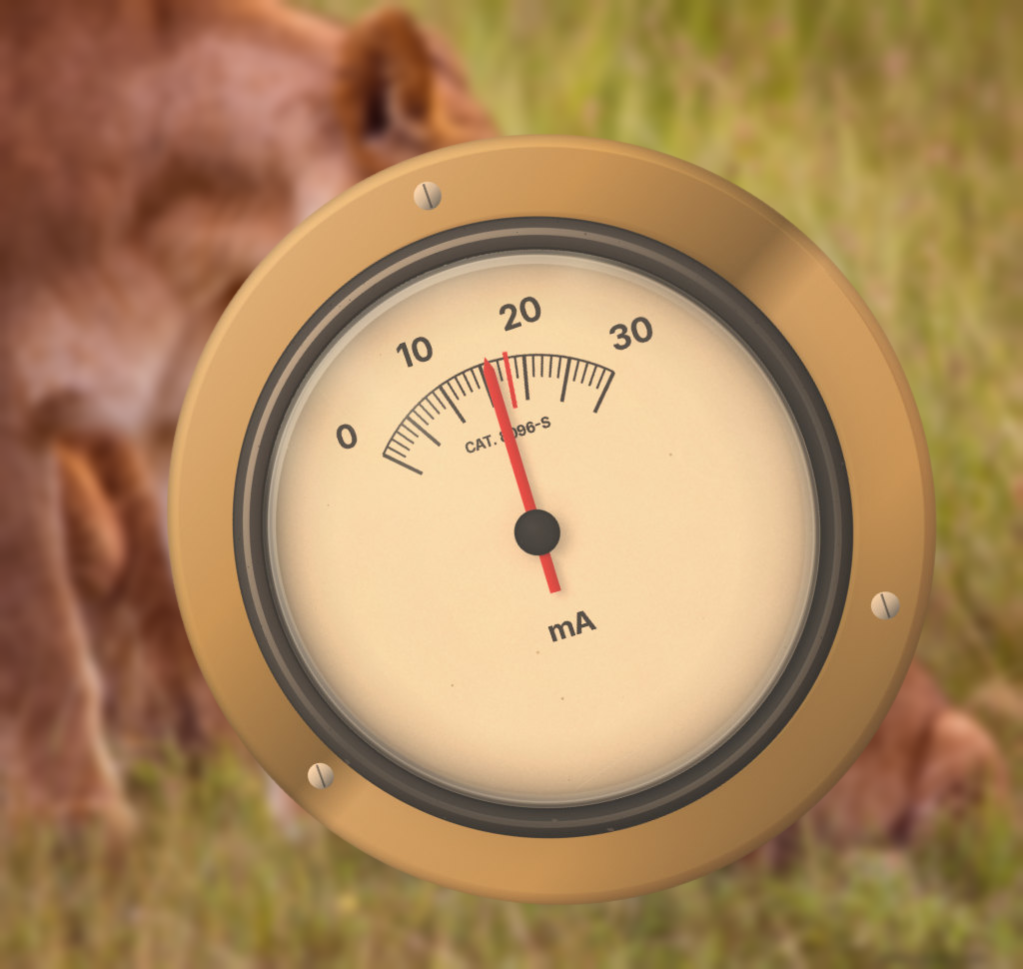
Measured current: **16** mA
